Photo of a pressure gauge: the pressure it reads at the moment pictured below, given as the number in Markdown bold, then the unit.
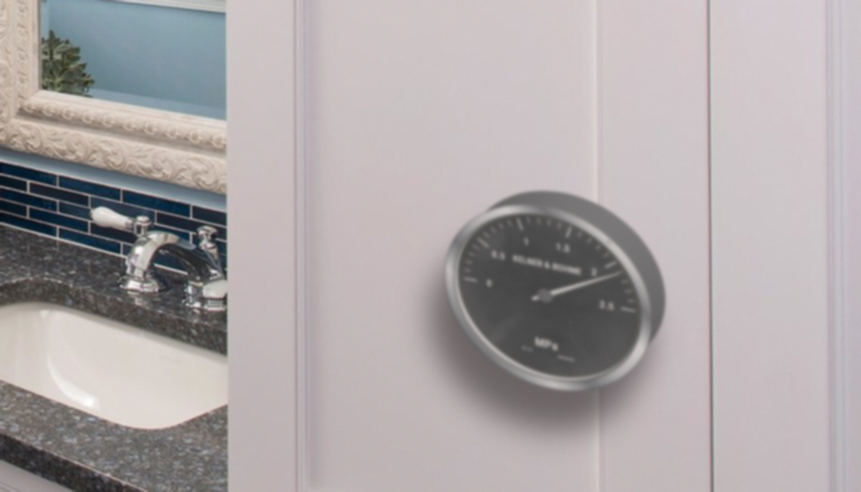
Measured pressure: **2.1** MPa
